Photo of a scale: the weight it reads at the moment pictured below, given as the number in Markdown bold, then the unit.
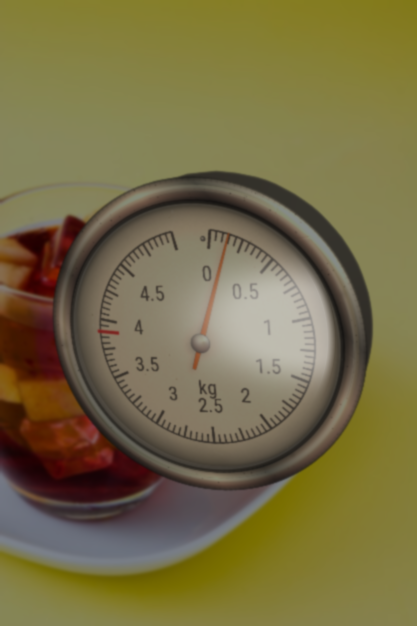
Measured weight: **0.15** kg
